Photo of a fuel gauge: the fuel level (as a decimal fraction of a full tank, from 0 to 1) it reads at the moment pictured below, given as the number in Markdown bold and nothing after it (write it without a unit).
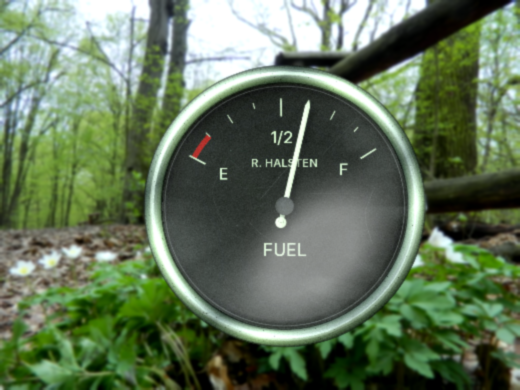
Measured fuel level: **0.625**
